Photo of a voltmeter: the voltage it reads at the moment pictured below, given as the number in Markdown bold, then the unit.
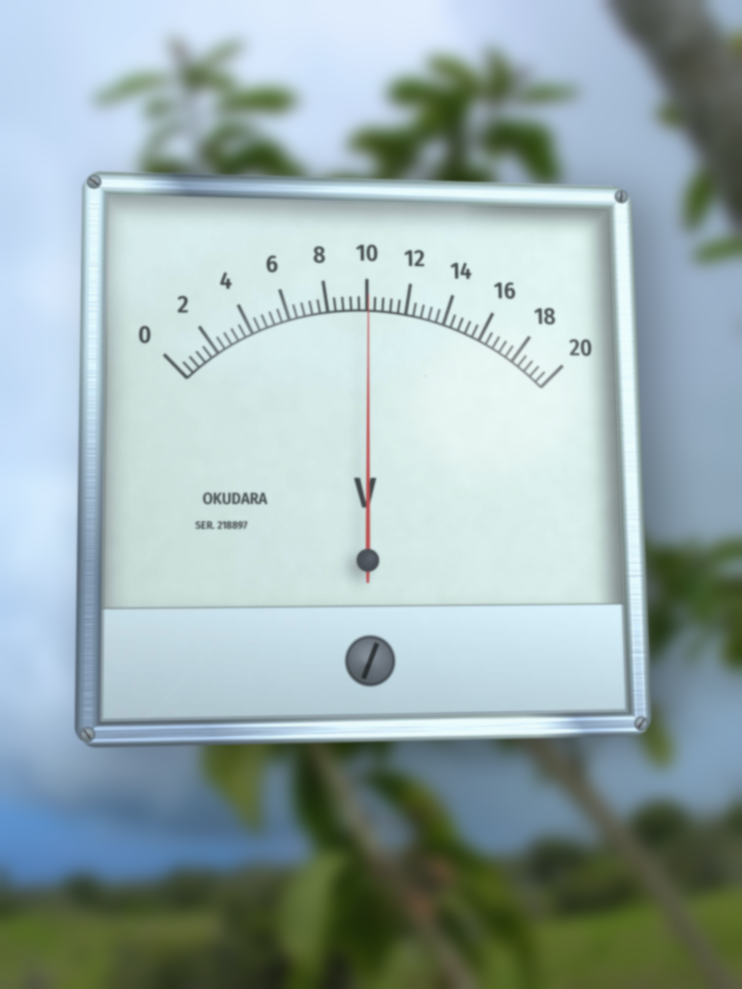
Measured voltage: **10** V
